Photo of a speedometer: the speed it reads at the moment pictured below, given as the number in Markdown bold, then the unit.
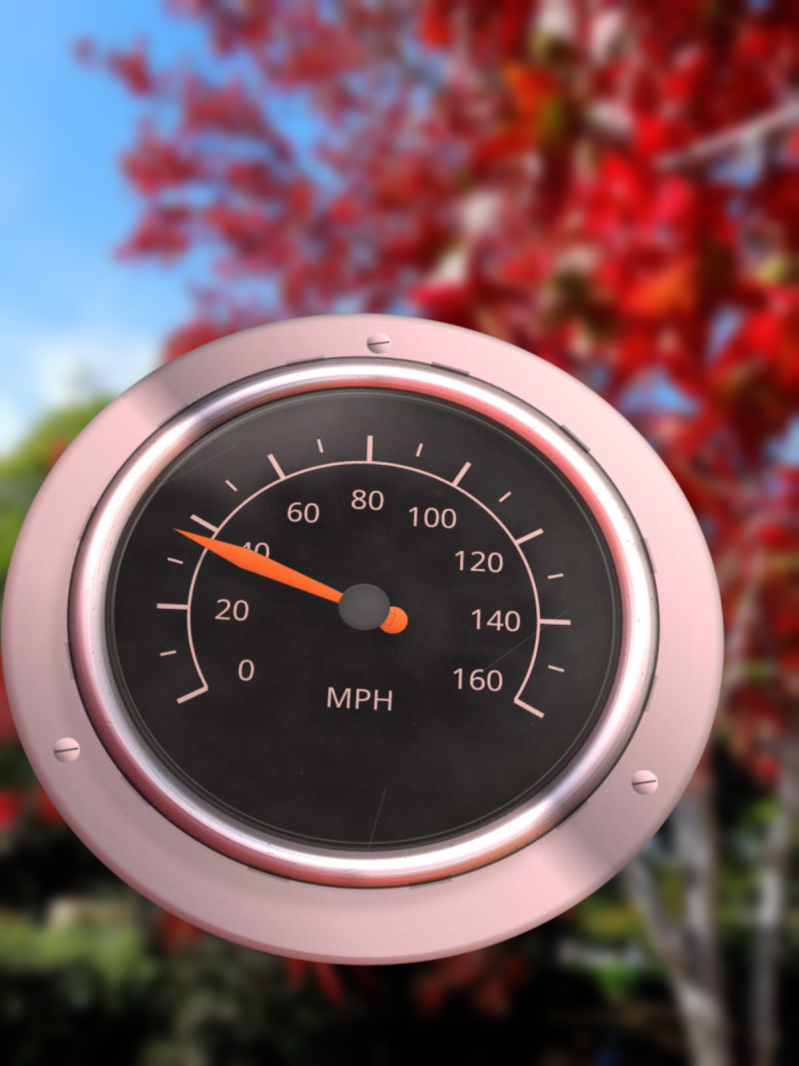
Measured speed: **35** mph
